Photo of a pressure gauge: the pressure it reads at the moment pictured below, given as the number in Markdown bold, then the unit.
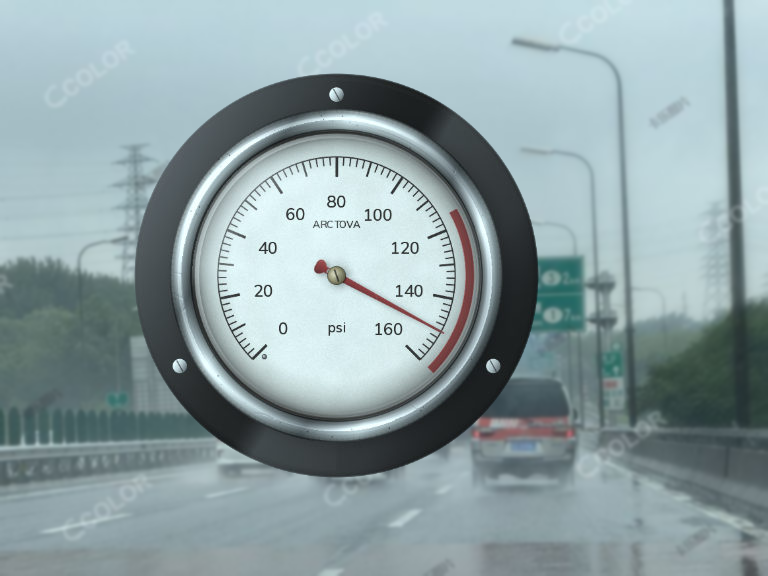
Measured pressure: **150** psi
